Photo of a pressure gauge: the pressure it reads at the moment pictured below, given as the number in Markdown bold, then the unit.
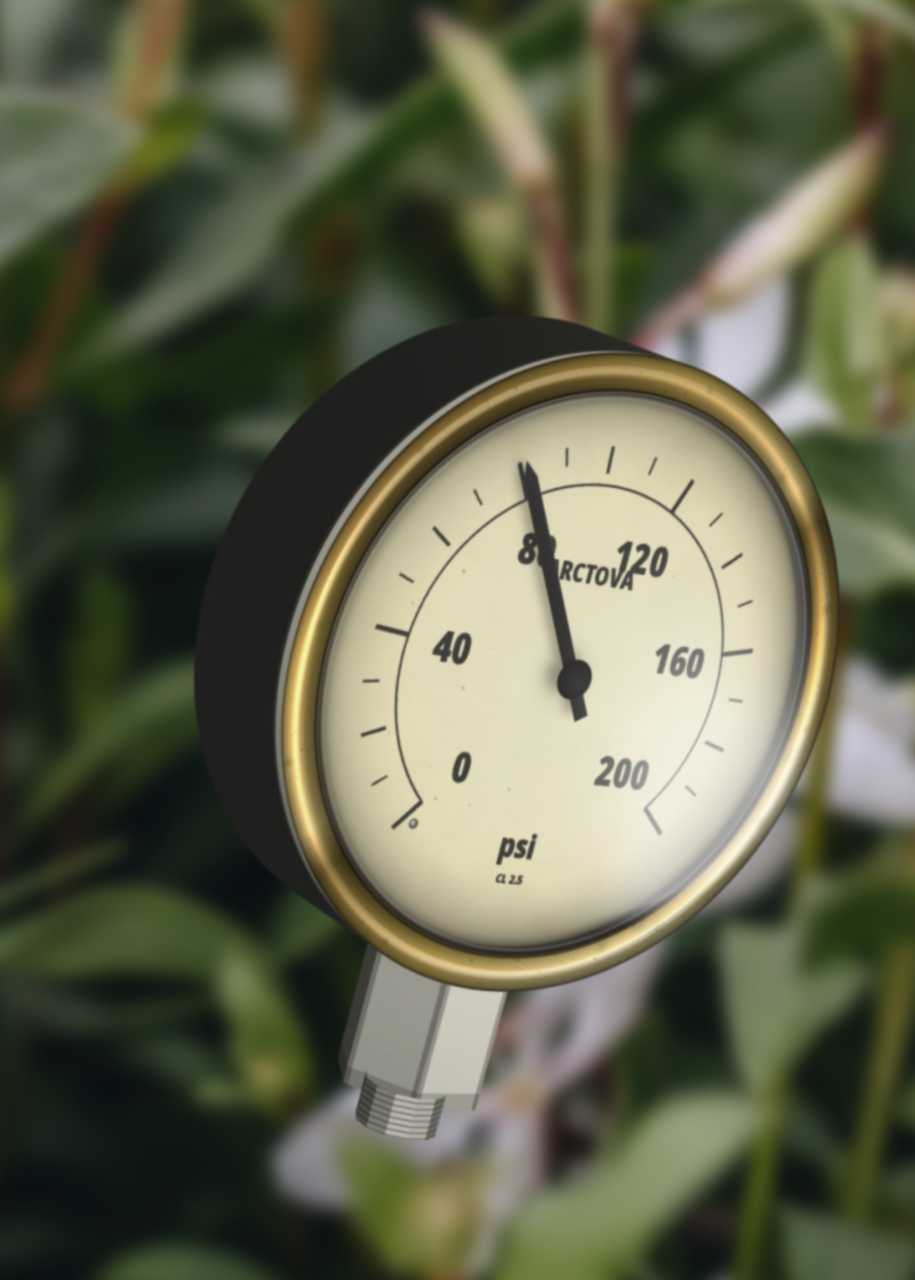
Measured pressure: **80** psi
